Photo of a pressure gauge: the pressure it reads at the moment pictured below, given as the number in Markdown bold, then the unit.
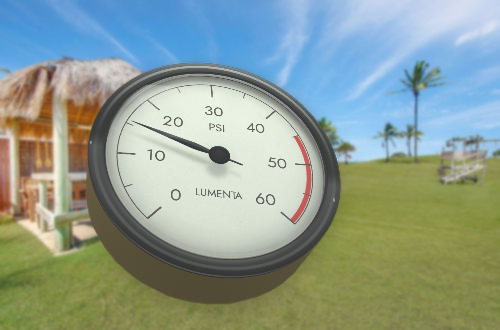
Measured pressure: **15** psi
